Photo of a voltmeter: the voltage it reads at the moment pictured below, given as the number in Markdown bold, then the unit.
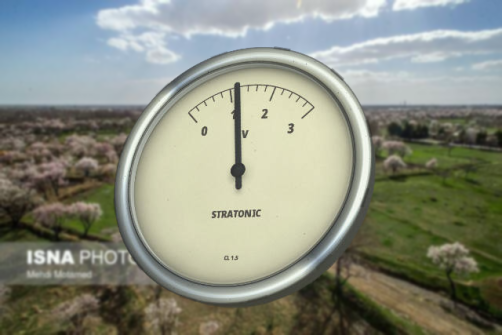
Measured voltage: **1.2** V
